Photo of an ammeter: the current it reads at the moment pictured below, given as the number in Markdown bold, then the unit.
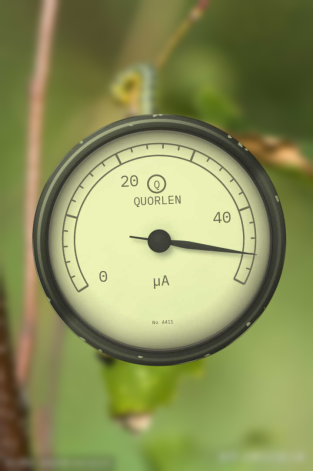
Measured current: **46** µA
